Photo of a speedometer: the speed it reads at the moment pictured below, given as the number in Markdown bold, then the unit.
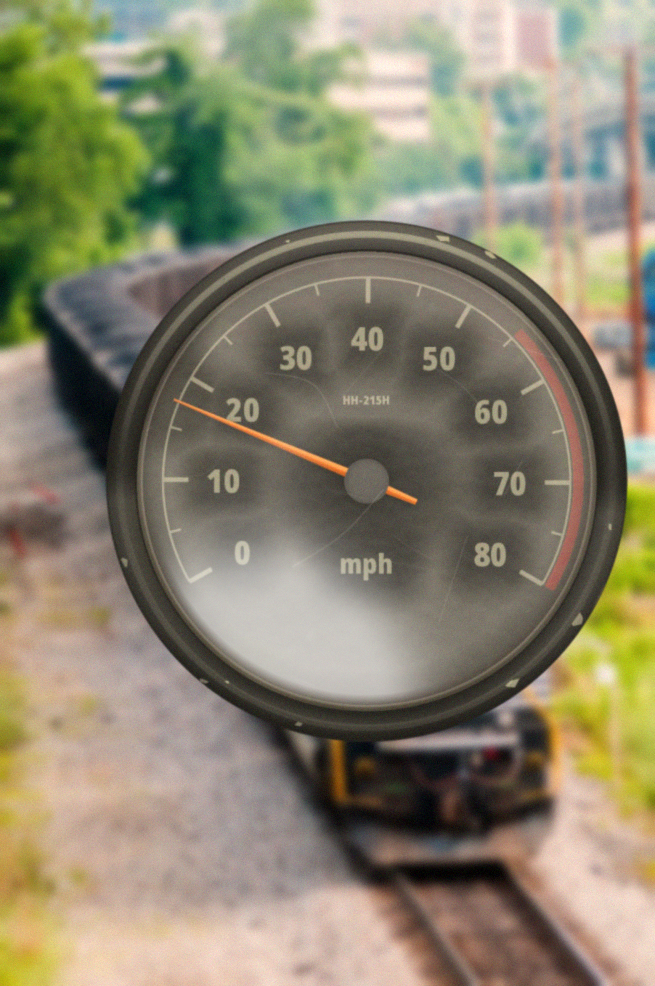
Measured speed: **17.5** mph
